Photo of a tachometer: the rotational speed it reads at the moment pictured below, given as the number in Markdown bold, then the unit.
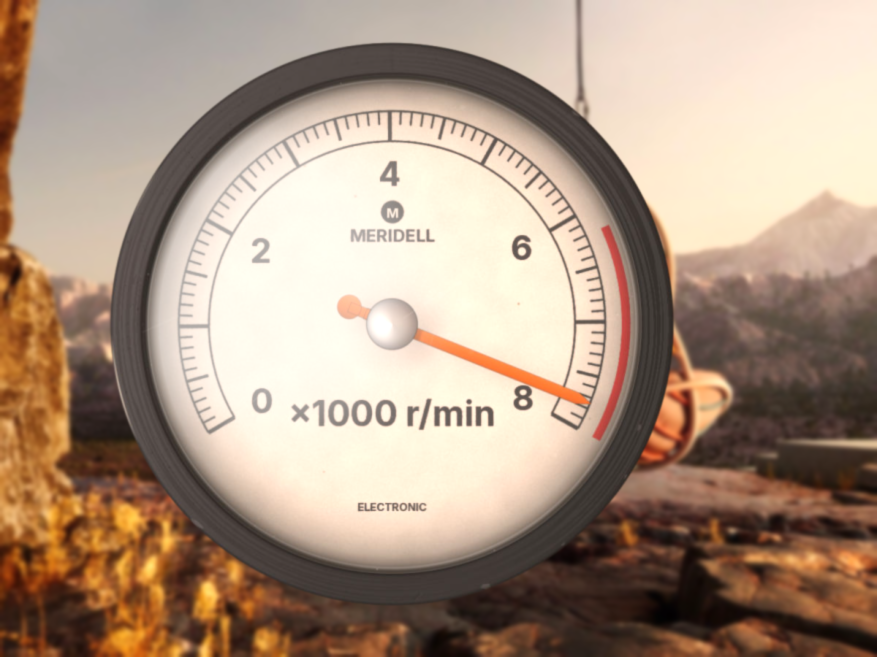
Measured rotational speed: **7750** rpm
